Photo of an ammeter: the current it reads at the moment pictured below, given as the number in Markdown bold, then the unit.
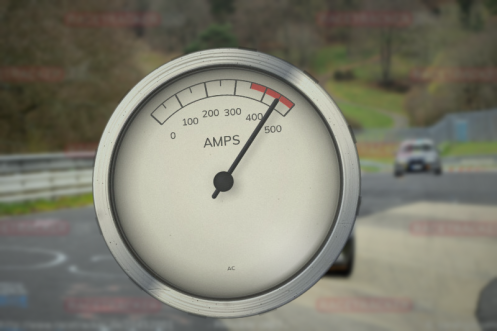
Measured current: **450** A
